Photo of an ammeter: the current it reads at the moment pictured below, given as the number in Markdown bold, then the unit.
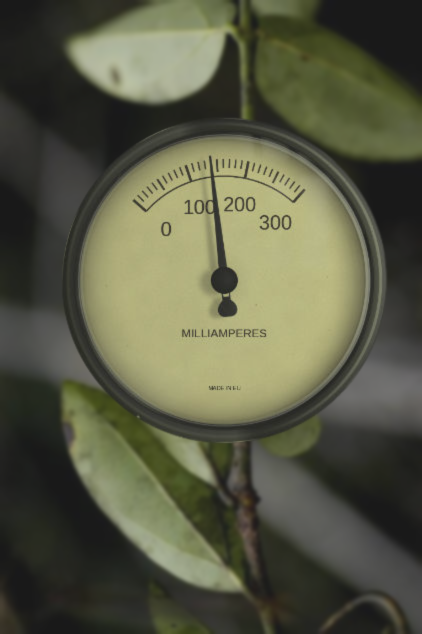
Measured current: **140** mA
